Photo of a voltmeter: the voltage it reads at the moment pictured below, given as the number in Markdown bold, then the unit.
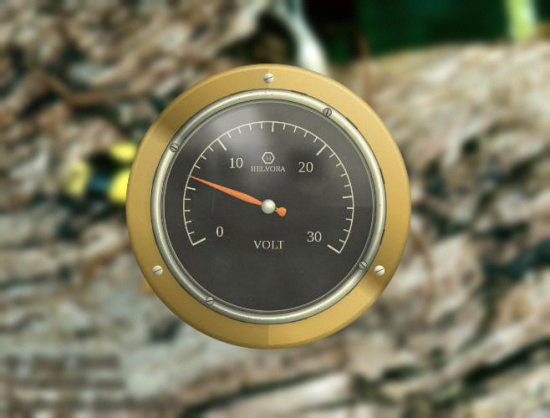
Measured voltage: **6** V
